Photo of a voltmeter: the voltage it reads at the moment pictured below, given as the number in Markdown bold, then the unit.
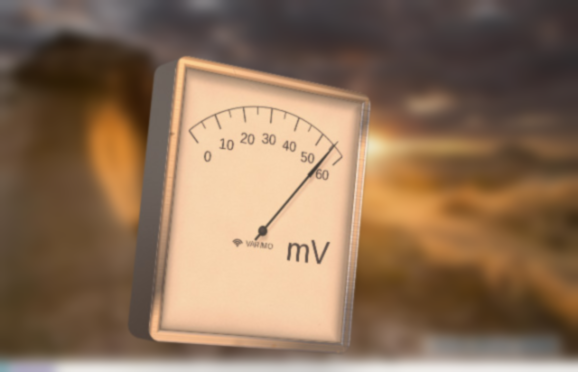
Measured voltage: **55** mV
